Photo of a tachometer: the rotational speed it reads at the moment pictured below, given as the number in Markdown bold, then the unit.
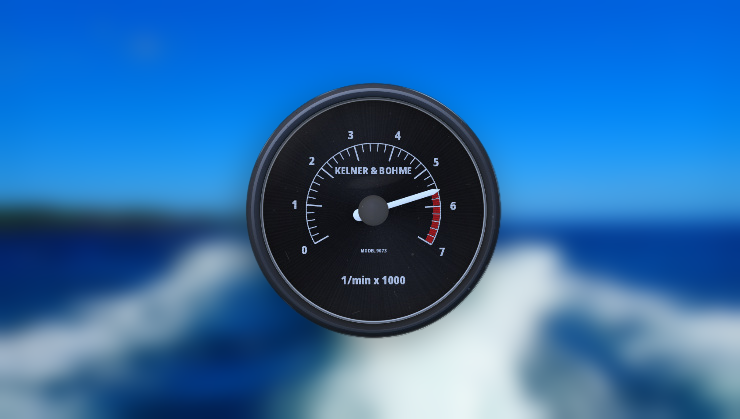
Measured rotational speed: **5600** rpm
